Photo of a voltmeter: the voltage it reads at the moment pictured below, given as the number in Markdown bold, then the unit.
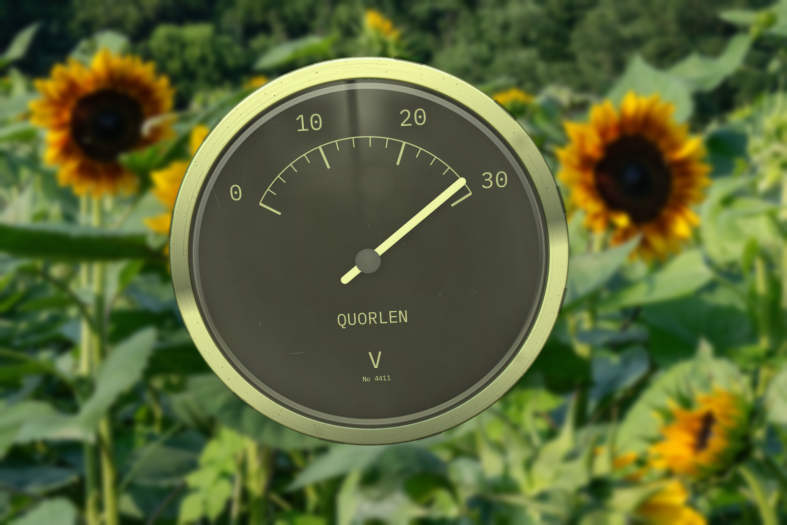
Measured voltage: **28** V
